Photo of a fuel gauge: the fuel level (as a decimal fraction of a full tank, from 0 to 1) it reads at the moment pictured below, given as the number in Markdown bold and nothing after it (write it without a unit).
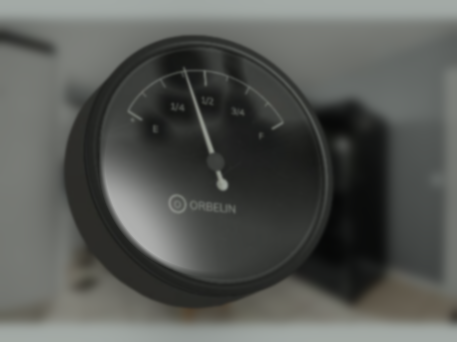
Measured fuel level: **0.375**
